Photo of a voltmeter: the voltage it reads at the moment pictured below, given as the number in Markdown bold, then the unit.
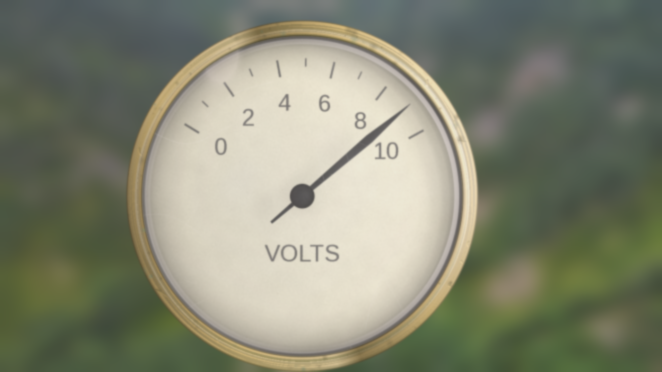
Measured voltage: **9** V
